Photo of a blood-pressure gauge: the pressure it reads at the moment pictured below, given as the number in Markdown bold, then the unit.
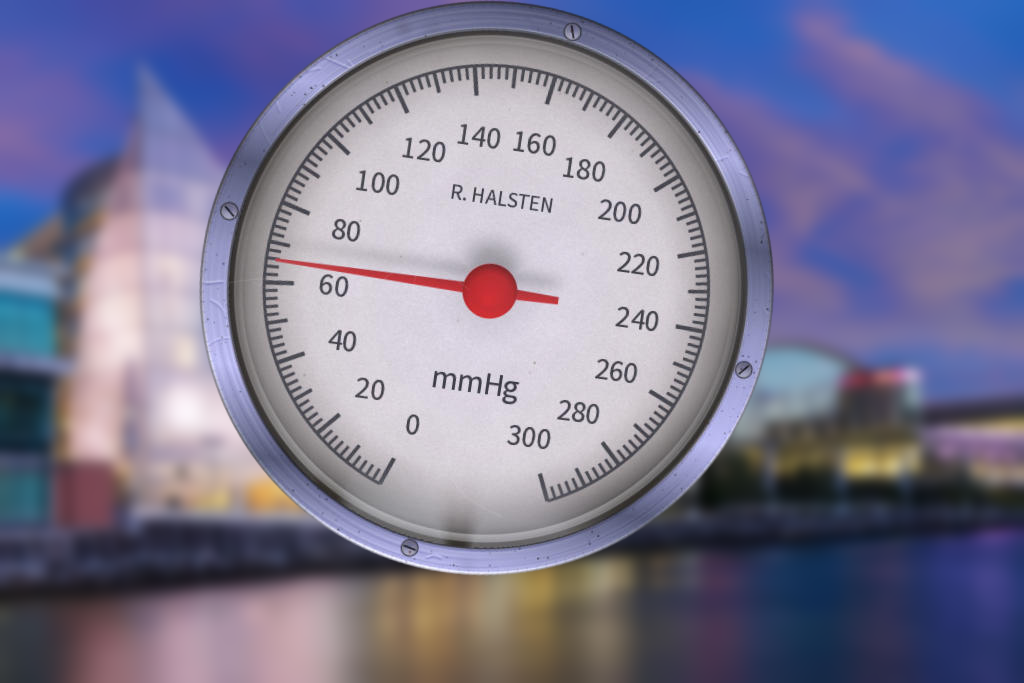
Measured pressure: **66** mmHg
